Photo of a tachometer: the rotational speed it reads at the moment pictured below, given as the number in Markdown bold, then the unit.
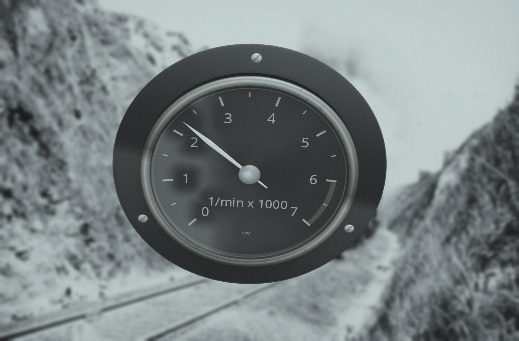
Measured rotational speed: **2250** rpm
